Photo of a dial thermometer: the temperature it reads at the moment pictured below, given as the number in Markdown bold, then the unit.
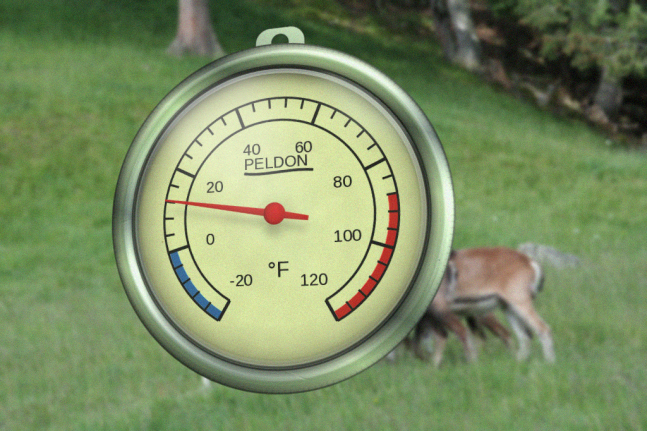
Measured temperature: **12** °F
